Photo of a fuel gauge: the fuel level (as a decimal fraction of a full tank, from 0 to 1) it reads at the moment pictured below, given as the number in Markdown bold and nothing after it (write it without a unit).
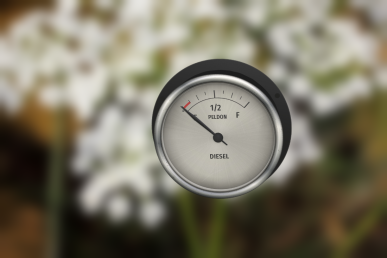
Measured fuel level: **0**
